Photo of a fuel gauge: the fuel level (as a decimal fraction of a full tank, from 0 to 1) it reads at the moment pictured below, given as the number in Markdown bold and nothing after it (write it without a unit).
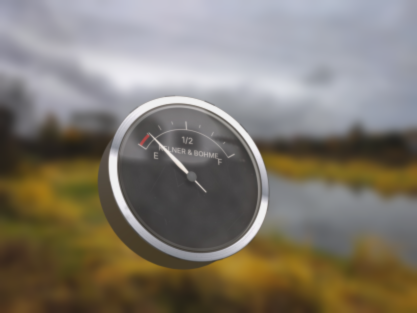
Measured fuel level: **0.125**
